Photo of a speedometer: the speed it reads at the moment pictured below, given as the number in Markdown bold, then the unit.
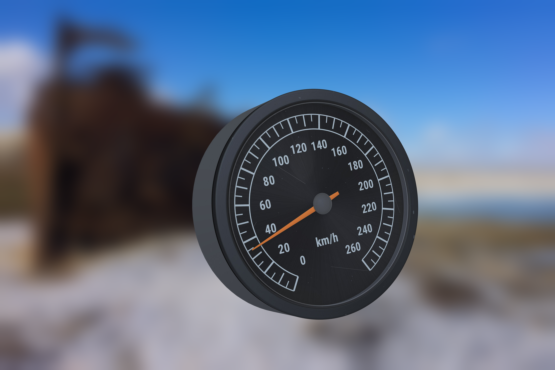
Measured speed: **35** km/h
